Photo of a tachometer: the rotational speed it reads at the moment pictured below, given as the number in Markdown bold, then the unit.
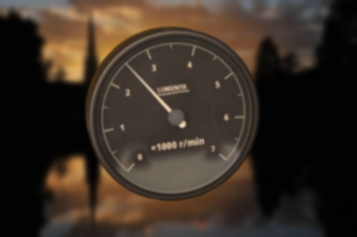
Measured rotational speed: **2500** rpm
